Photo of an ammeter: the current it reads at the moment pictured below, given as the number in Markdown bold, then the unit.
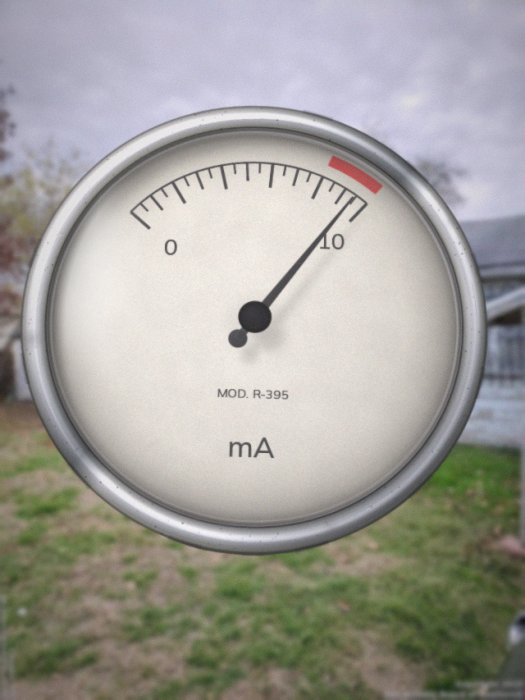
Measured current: **9.5** mA
